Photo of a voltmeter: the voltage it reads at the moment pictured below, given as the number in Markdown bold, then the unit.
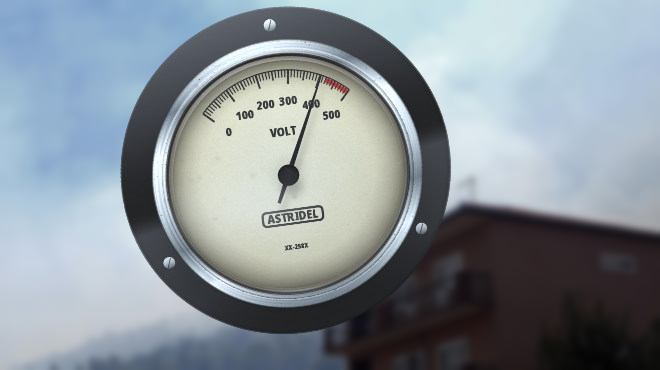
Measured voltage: **400** V
